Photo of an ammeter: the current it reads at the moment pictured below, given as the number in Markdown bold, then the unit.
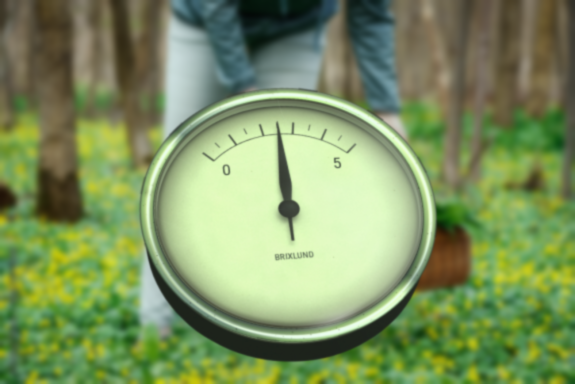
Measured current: **2.5** A
